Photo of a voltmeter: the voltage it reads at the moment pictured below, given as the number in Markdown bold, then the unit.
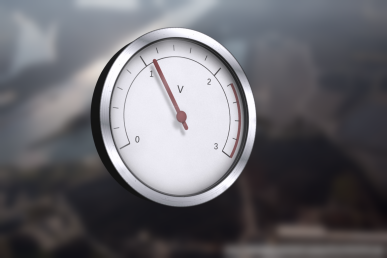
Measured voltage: **1.1** V
